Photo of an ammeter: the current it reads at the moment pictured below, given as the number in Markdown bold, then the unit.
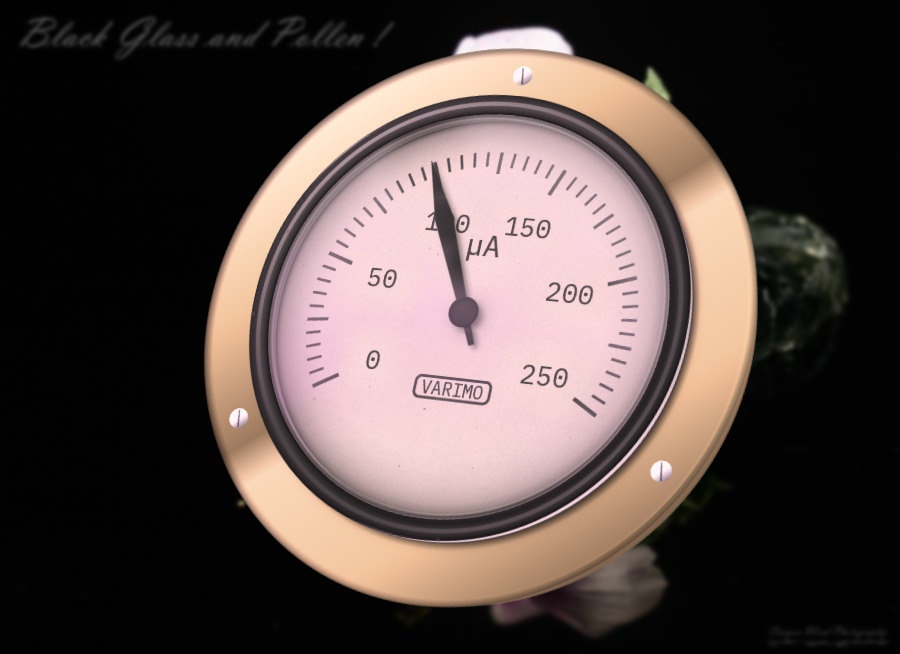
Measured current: **100** µA
